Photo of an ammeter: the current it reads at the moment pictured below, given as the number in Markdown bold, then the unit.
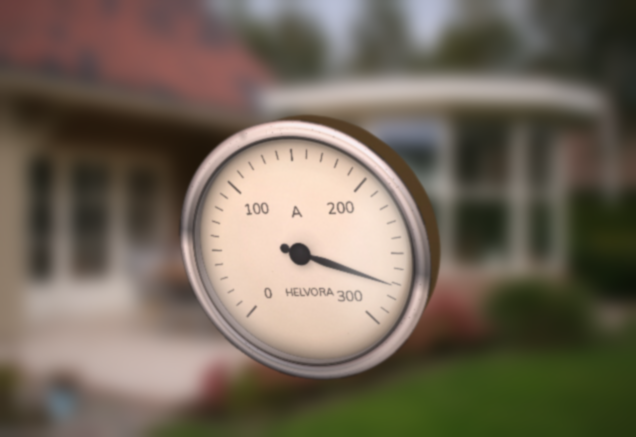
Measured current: **270** A
